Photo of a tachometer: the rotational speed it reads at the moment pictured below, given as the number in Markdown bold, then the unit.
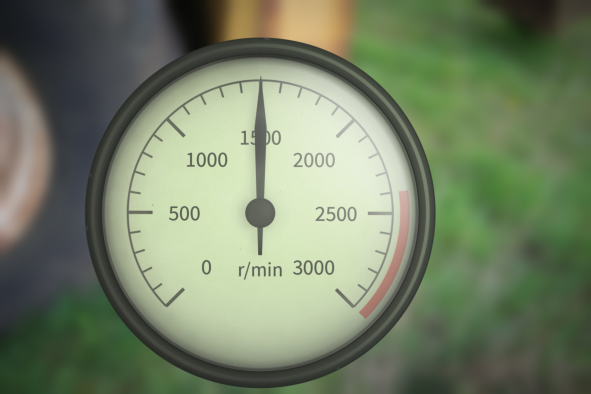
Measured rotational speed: **1500** rpm
